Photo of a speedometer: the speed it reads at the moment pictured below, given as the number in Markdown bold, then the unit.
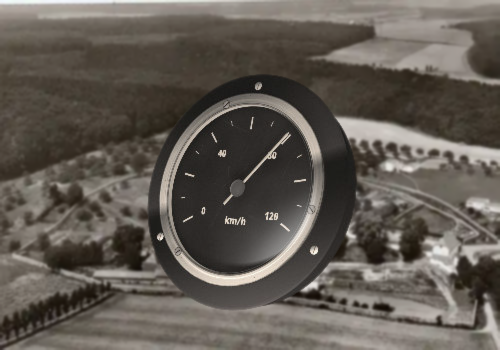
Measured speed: **80** km/h
